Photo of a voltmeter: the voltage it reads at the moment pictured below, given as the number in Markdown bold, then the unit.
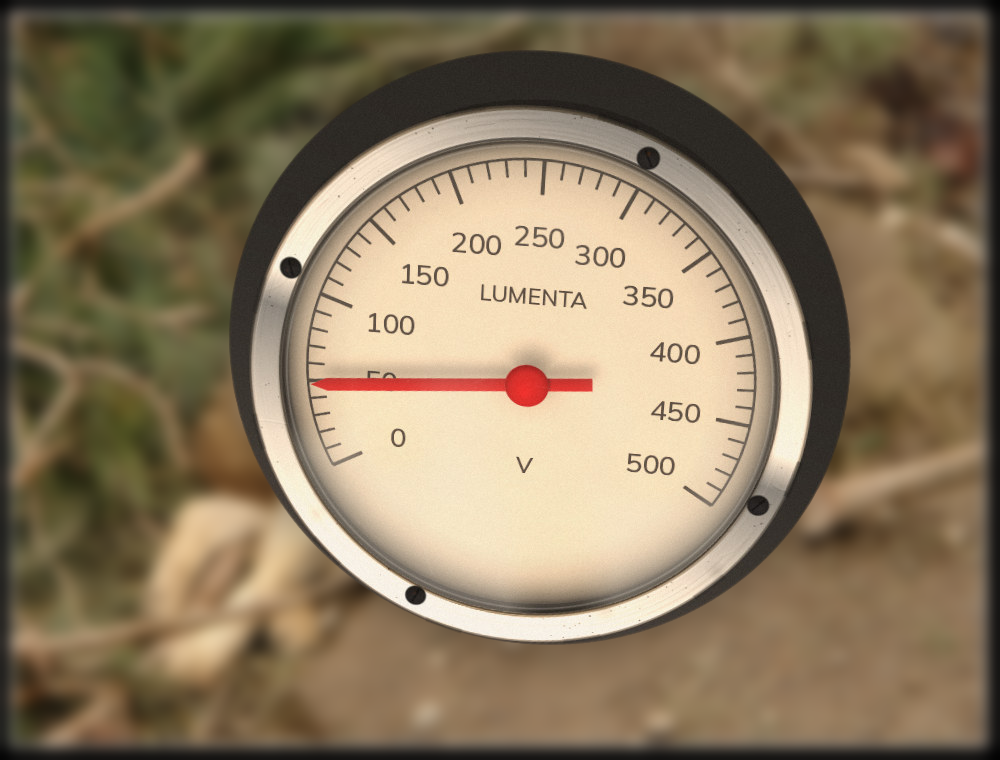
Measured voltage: **50** V
